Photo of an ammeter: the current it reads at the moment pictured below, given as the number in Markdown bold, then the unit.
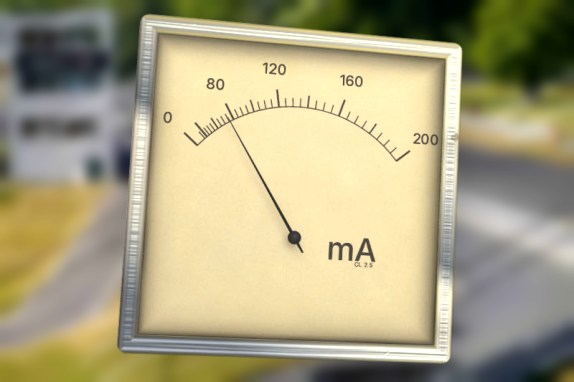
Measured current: **75** mA
